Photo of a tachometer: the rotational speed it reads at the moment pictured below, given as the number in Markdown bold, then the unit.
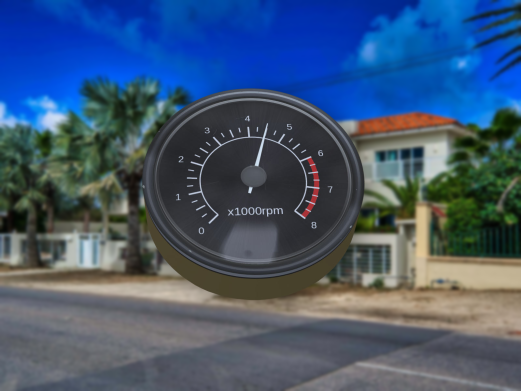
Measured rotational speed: **4500** rpm
